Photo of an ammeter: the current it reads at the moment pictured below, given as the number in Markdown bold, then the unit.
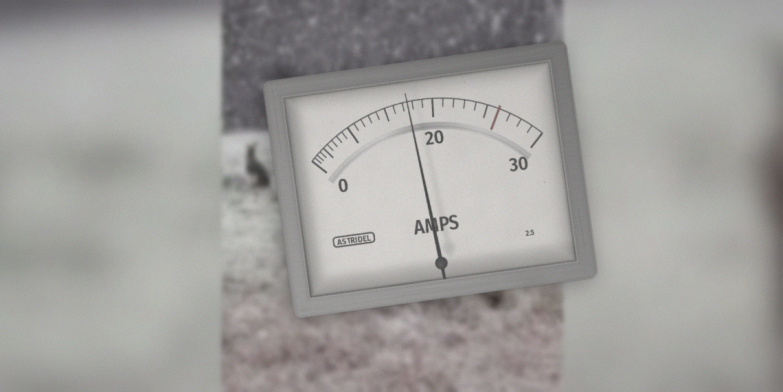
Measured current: **17.5** A
